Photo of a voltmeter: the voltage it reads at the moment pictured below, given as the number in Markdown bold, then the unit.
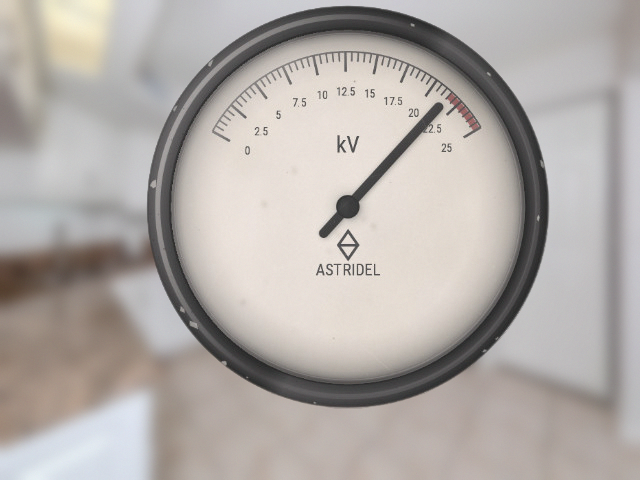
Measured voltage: **21.5** kV
